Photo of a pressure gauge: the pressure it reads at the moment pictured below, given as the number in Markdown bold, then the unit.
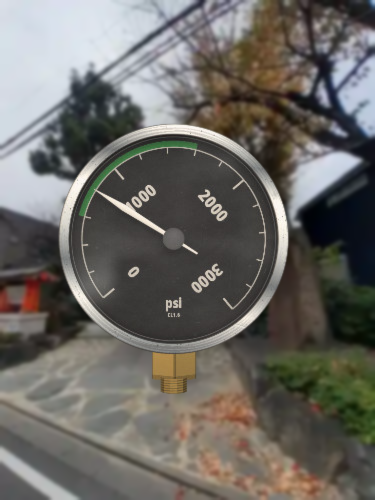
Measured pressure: **800** psi
